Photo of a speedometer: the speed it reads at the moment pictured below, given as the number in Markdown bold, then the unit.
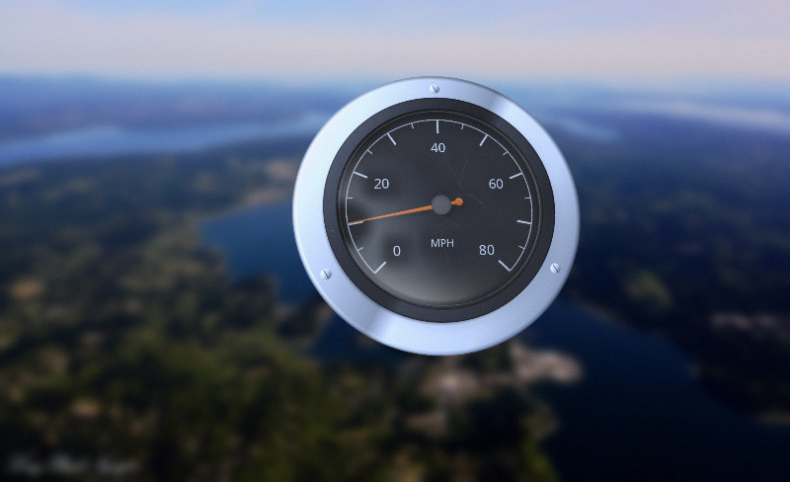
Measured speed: **10** mph
